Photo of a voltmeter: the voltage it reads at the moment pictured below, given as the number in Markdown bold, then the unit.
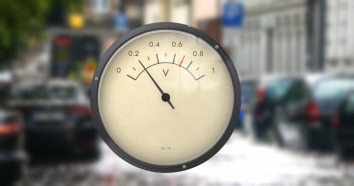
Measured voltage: **0.2** V
